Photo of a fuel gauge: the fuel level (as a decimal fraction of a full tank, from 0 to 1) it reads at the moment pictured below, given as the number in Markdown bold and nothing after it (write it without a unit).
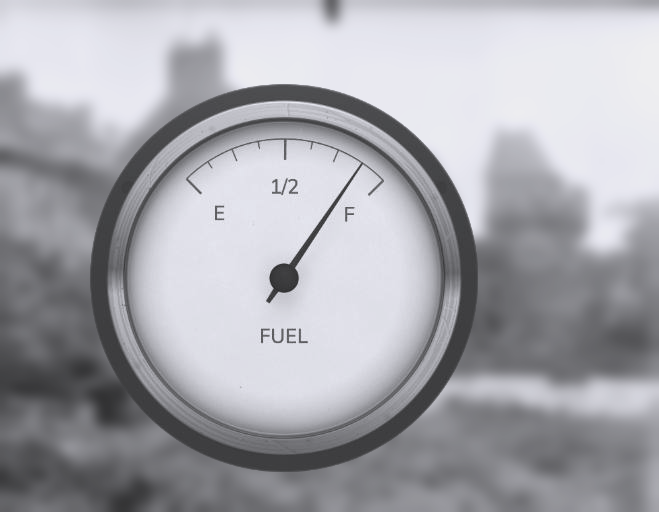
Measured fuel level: **0.875**
